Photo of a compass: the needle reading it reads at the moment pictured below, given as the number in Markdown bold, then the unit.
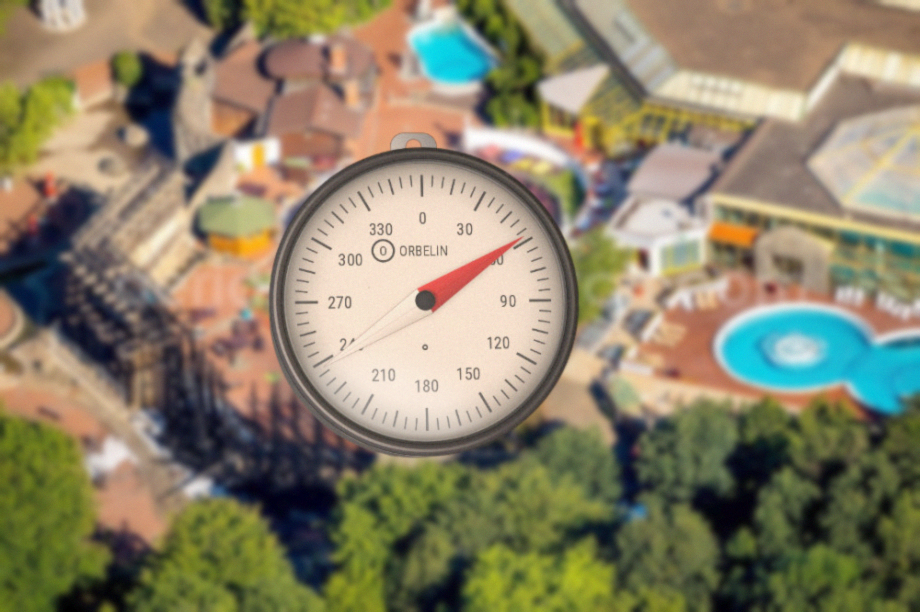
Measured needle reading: **57.5** °
